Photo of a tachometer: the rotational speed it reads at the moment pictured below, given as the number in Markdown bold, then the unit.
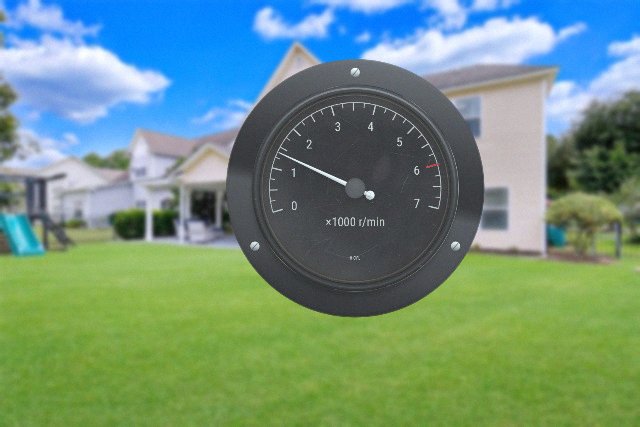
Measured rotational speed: **1375** rpm
